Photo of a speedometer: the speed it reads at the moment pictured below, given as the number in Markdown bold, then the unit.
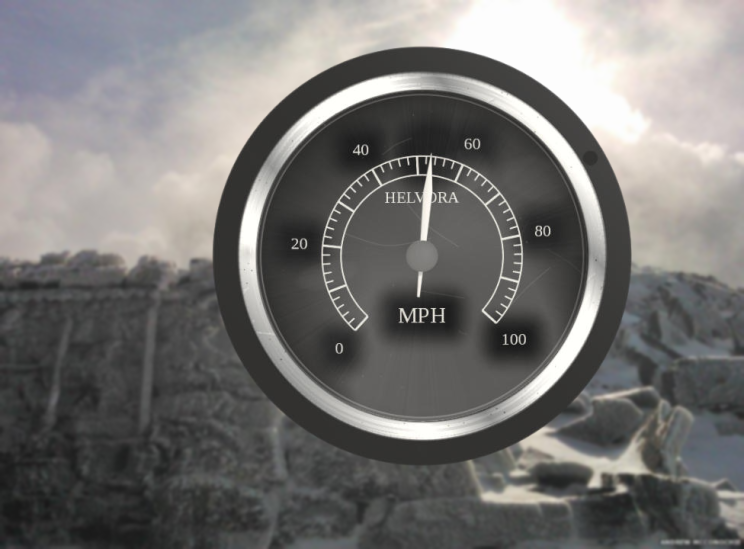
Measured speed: **53** mph
